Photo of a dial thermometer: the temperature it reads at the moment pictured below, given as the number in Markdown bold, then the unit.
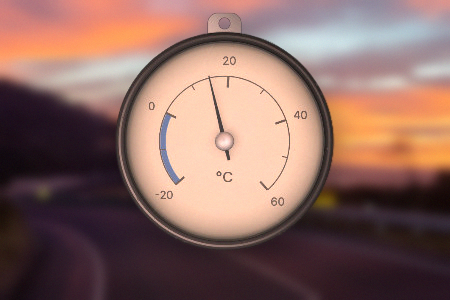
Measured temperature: **15** °C
